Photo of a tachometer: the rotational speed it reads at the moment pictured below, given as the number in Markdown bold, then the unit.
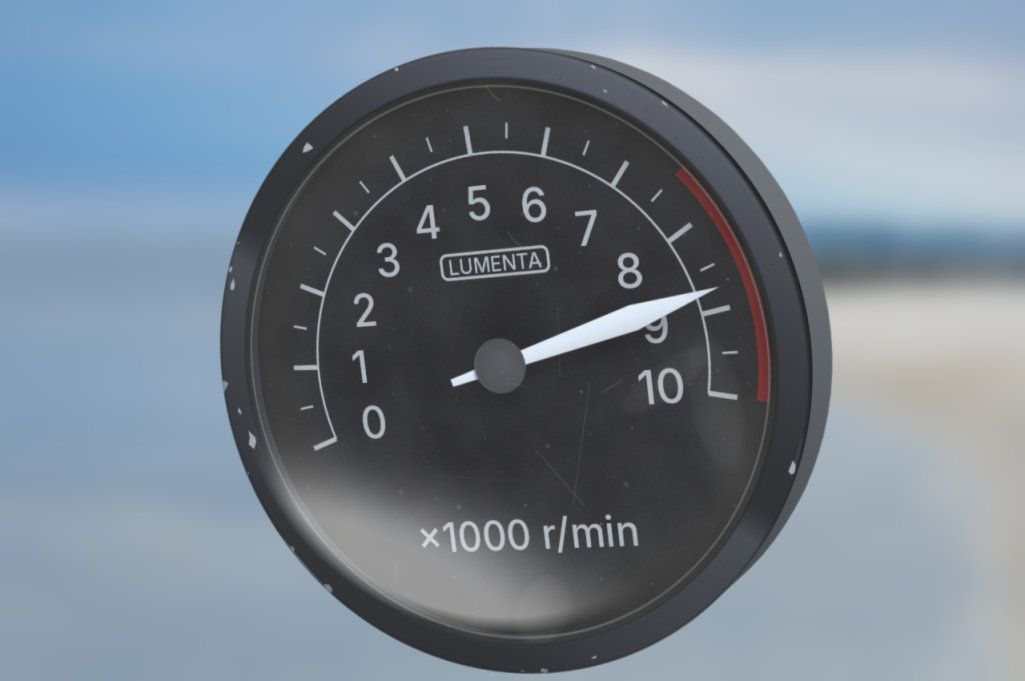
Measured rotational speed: **8750** rpm
